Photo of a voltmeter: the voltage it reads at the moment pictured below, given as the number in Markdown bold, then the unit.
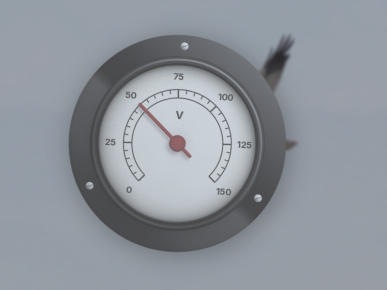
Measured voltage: **50** V
